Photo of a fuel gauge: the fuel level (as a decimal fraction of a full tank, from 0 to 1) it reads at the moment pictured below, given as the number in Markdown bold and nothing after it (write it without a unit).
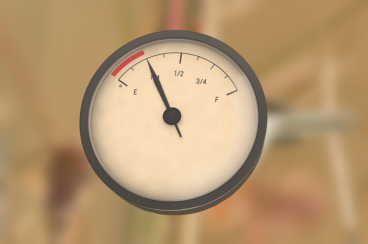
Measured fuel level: **0.25**
